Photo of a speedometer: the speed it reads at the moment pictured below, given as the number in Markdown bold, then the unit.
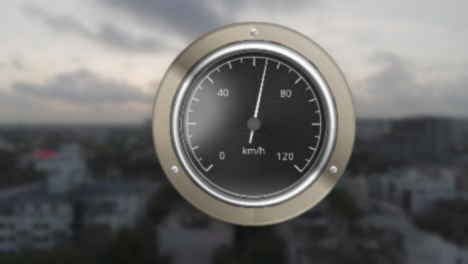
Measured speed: **65** km/h
